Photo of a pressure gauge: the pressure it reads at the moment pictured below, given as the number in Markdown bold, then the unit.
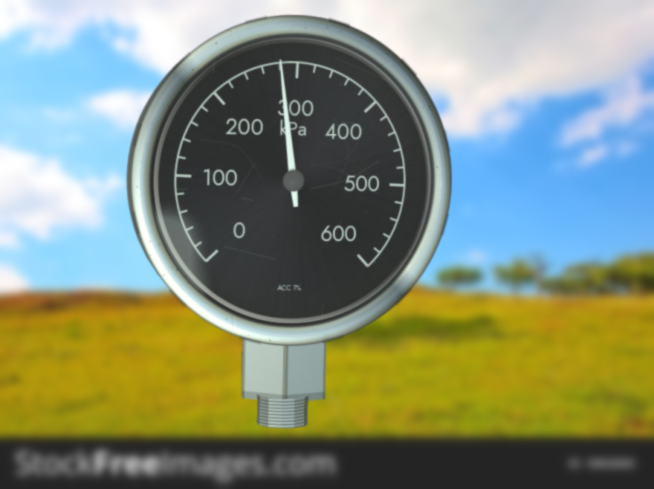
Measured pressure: **280** kPa
